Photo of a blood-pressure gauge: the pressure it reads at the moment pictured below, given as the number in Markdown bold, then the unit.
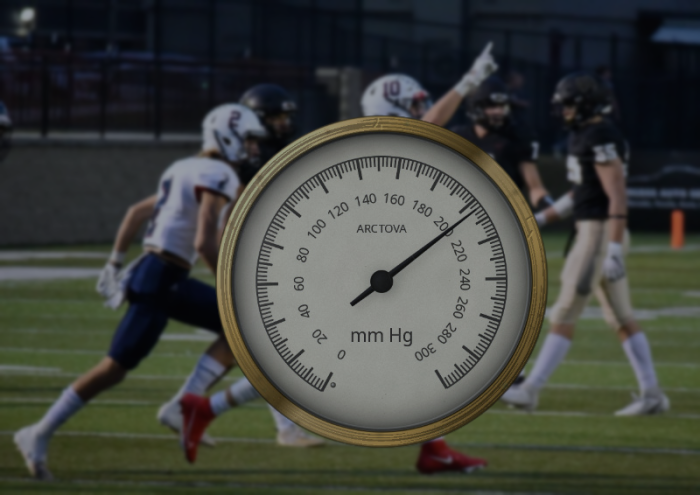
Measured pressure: **204** mmHg
